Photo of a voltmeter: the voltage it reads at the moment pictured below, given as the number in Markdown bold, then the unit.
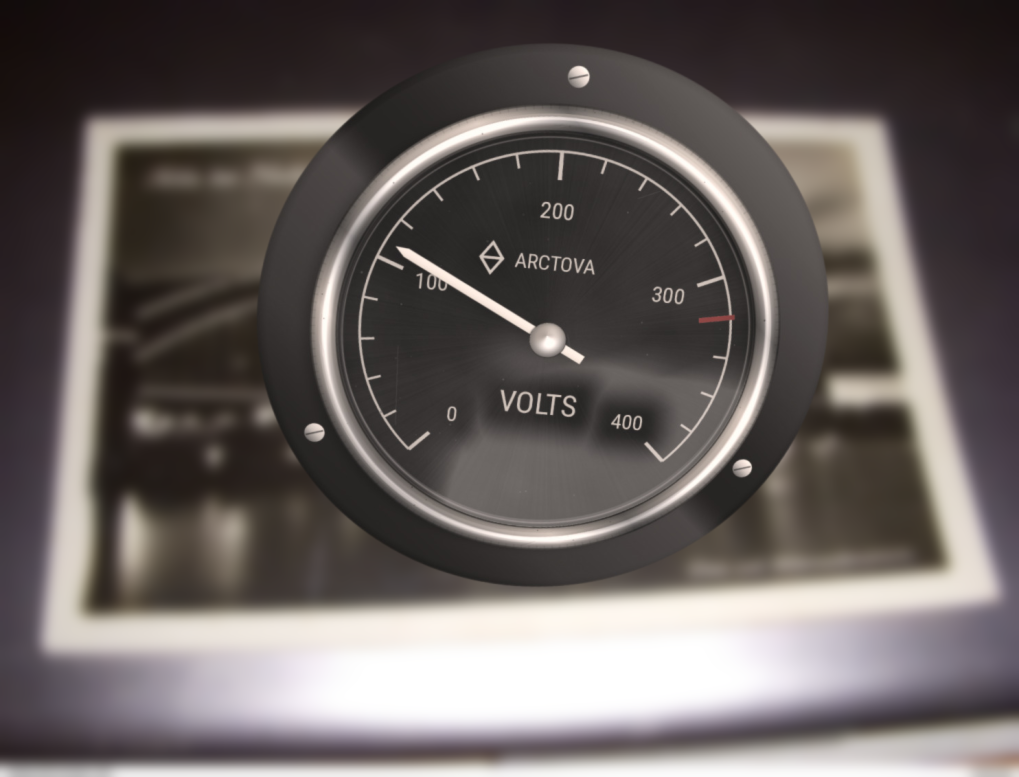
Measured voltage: **110** V
